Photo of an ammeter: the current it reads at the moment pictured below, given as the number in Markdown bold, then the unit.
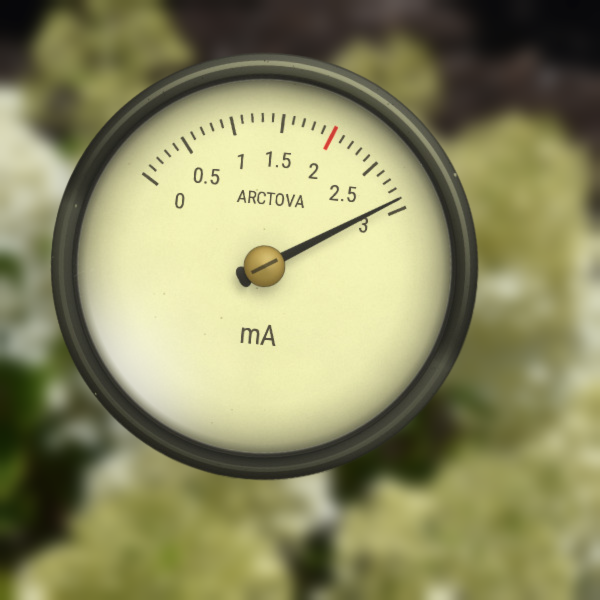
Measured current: **2.9** mA
